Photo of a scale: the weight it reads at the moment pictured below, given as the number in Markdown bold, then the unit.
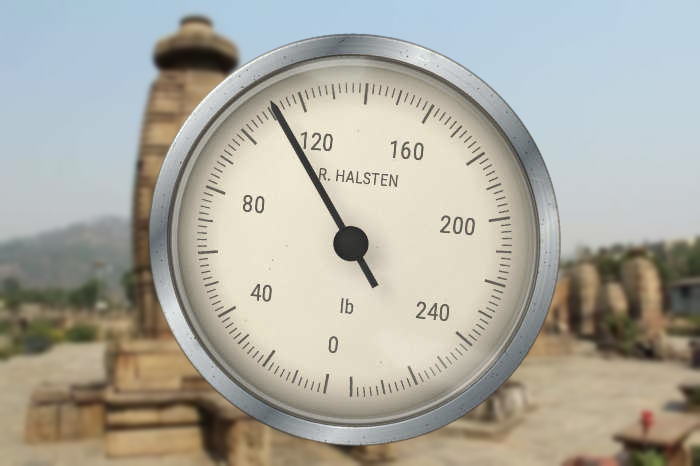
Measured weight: **112** lb
